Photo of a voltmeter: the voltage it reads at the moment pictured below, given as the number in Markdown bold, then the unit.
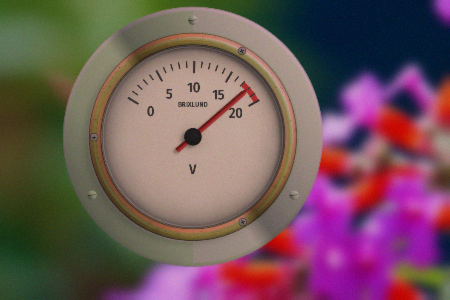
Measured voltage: **18** V
